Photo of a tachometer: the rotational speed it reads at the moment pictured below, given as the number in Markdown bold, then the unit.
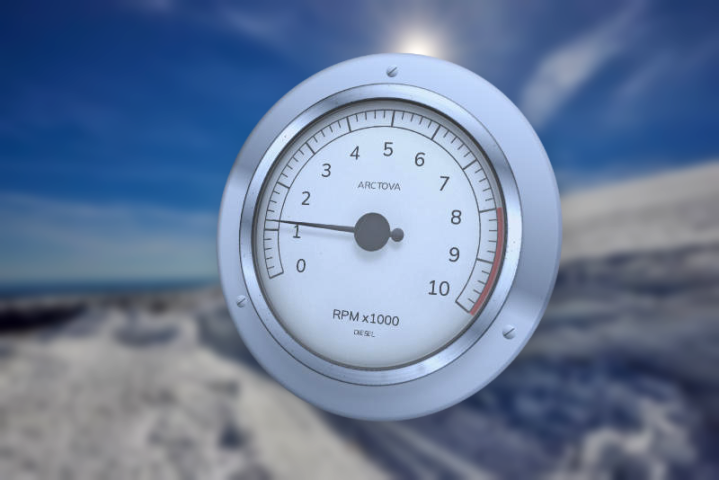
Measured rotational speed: **1200** rpm
